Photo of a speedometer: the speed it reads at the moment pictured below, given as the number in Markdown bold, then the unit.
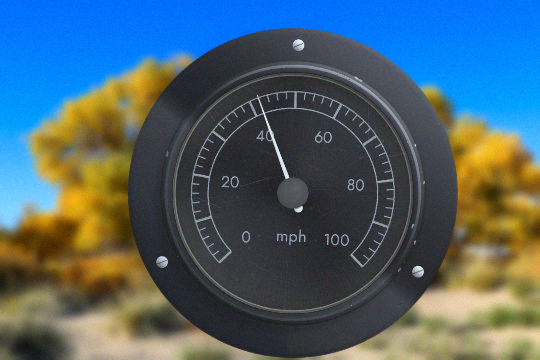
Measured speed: **42** mph
